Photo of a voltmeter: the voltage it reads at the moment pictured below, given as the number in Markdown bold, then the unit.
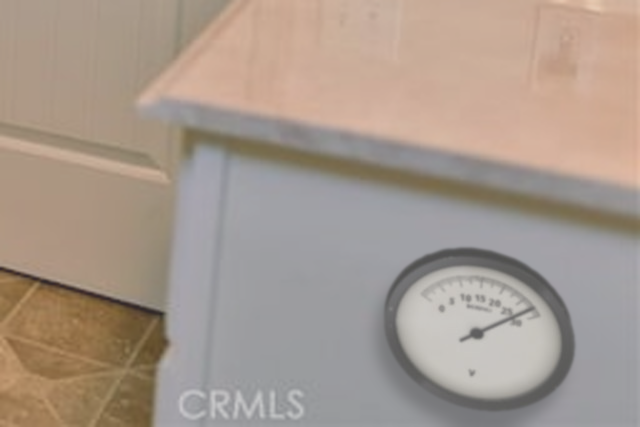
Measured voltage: **27.5** V
